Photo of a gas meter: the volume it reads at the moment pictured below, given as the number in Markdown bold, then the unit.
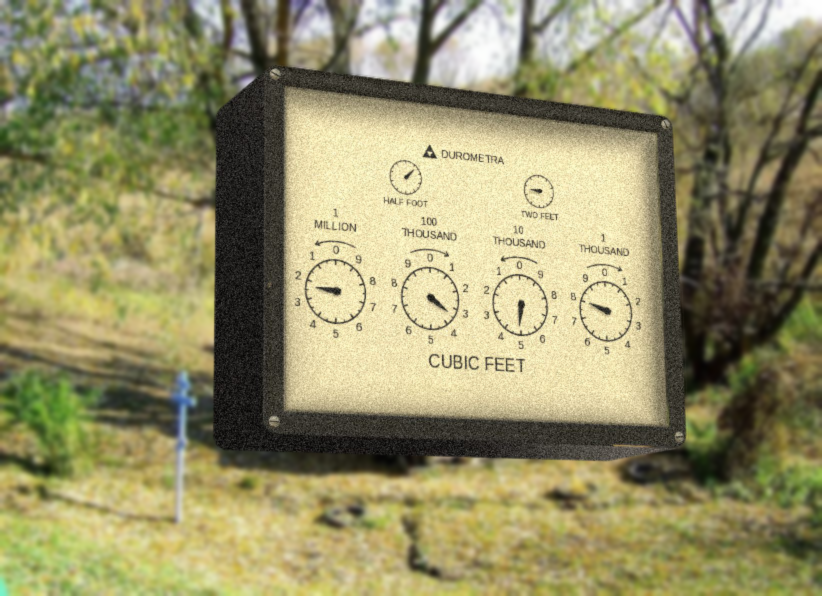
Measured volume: **234800** ft³
